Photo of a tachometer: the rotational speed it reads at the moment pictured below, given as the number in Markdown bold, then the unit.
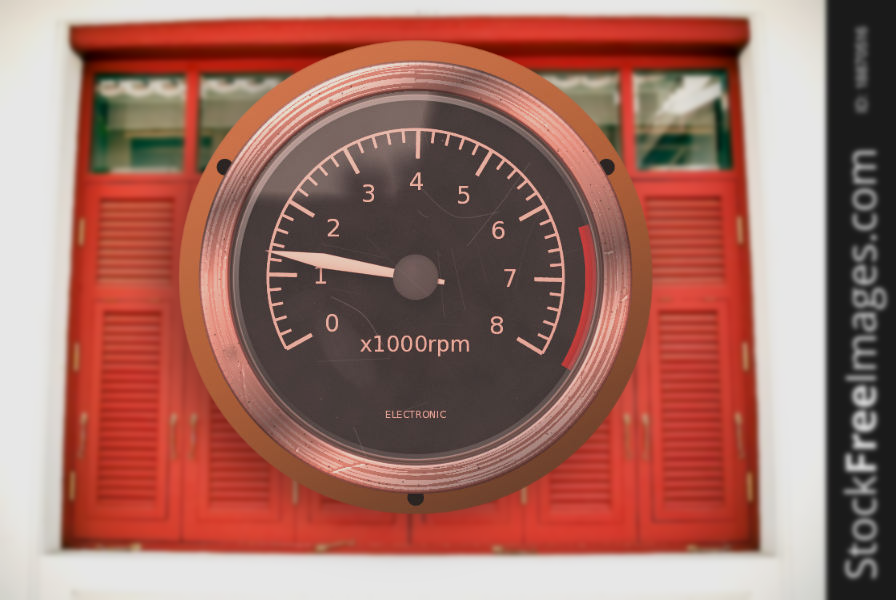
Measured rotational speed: **1300** rpm
